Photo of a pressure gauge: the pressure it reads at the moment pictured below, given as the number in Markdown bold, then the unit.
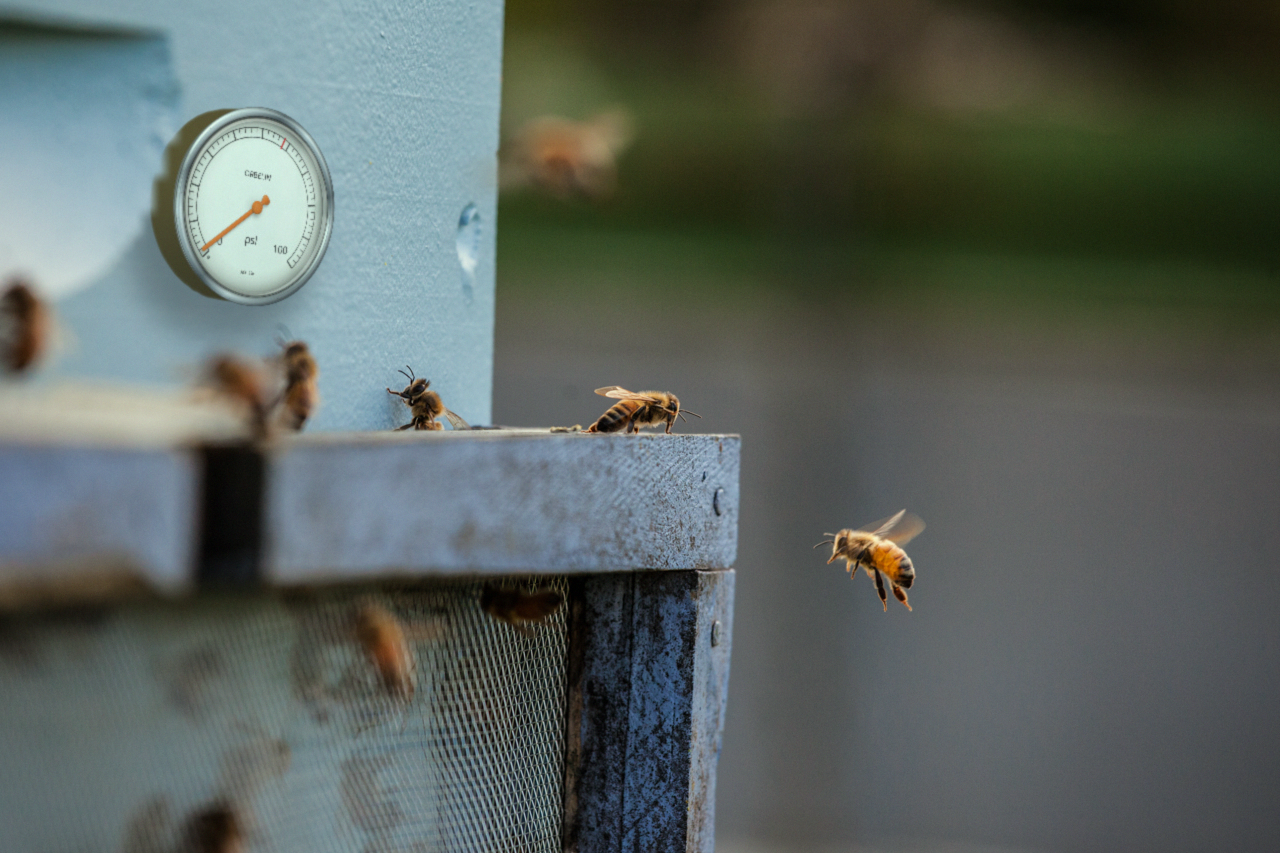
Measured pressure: **2** psi
